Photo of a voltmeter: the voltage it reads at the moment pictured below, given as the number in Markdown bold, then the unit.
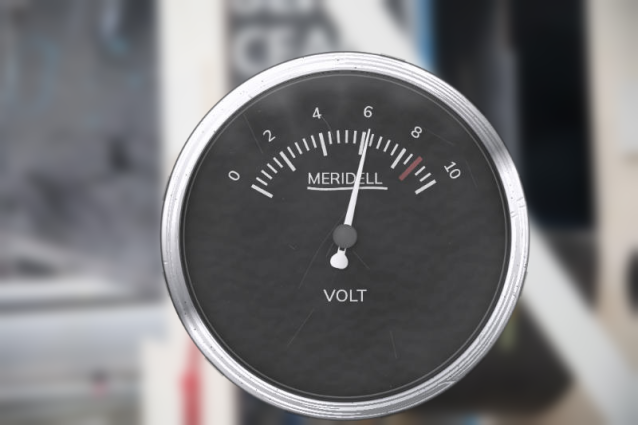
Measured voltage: **6.2** V
